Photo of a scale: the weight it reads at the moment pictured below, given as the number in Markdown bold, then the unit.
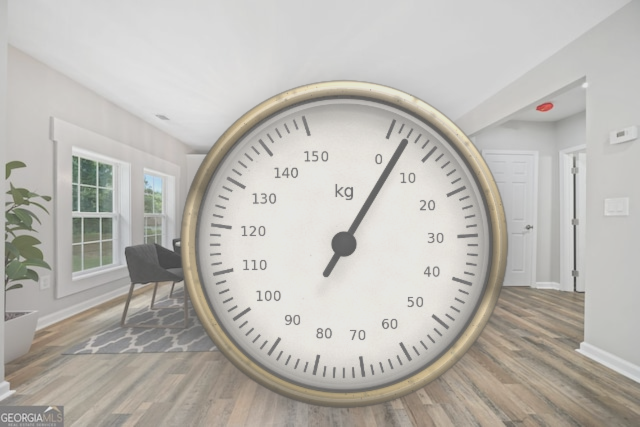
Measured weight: **4** kg
